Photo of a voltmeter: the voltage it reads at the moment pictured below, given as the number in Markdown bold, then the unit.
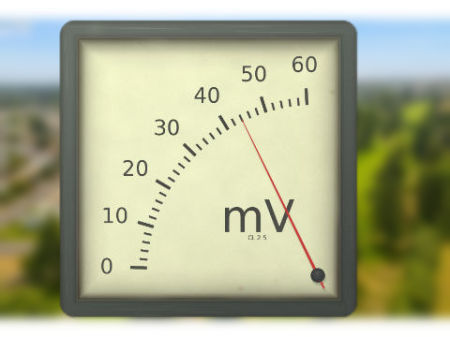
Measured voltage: **44** mV
